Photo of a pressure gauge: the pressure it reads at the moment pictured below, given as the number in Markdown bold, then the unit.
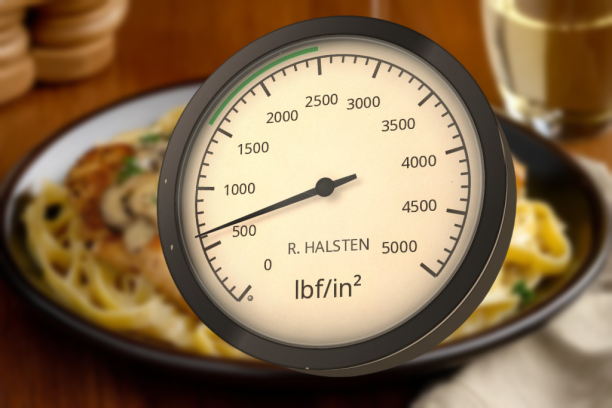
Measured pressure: **600** psi
